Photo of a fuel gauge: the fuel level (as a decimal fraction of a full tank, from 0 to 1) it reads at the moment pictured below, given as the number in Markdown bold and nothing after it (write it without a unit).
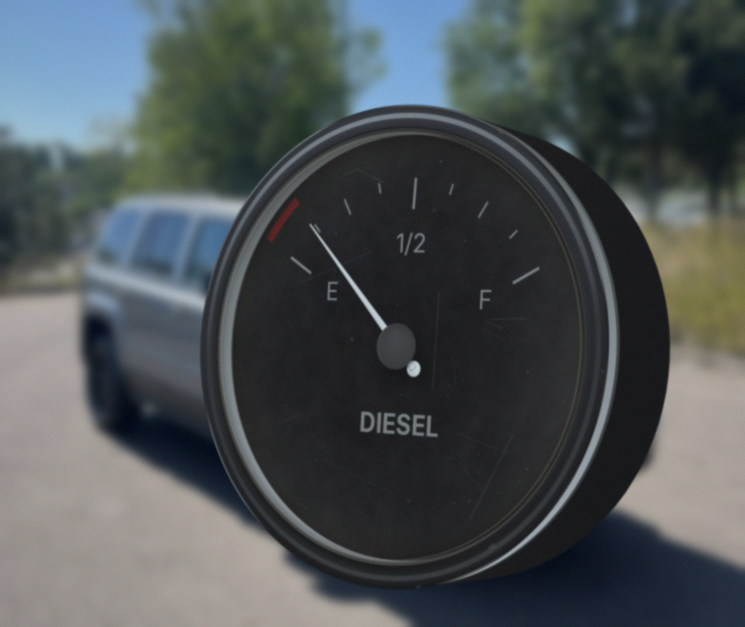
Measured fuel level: **0.125**
